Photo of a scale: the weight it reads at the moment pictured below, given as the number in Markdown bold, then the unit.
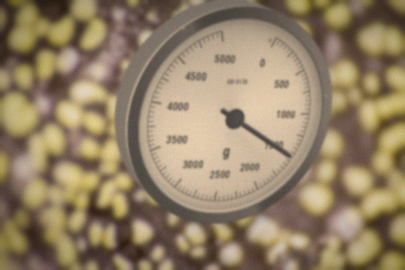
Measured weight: **1500** g
